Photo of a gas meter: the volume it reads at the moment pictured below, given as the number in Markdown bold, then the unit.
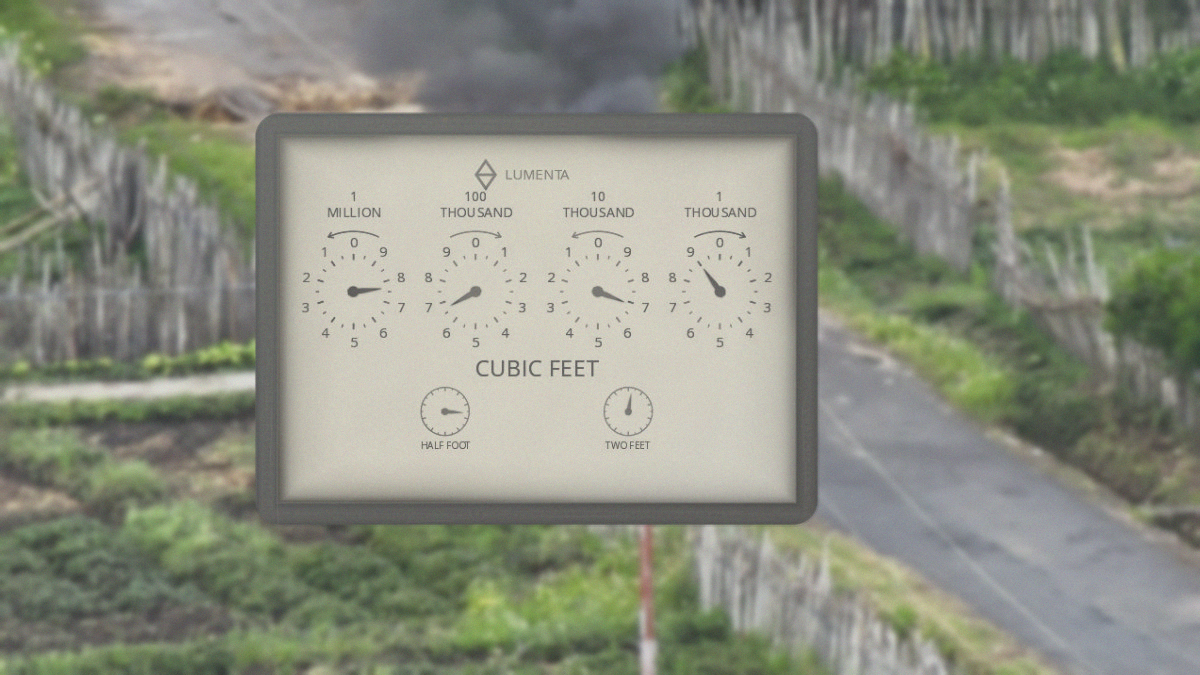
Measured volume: **766900** ft³
